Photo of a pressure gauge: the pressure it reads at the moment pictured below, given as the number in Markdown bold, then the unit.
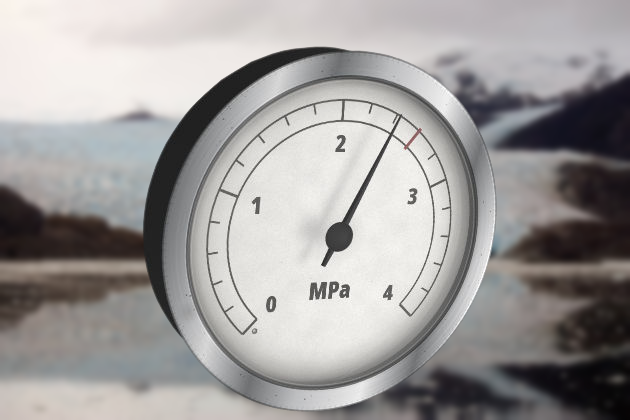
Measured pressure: **2.4** MPa
